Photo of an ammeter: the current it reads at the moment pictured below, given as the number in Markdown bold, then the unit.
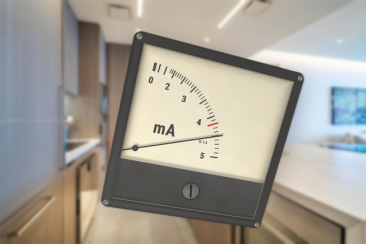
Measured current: **4.5** mA
